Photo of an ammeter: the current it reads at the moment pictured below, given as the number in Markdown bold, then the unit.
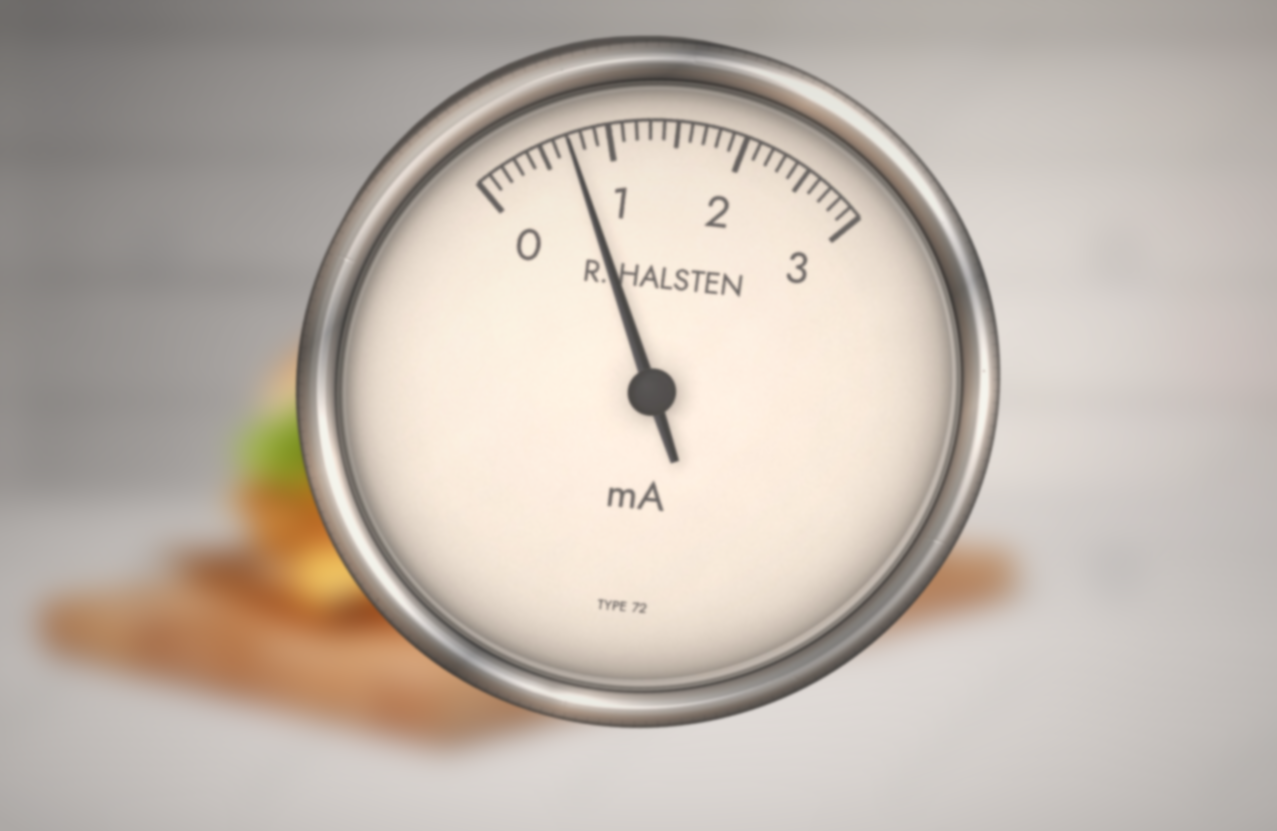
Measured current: **0.7** mA
